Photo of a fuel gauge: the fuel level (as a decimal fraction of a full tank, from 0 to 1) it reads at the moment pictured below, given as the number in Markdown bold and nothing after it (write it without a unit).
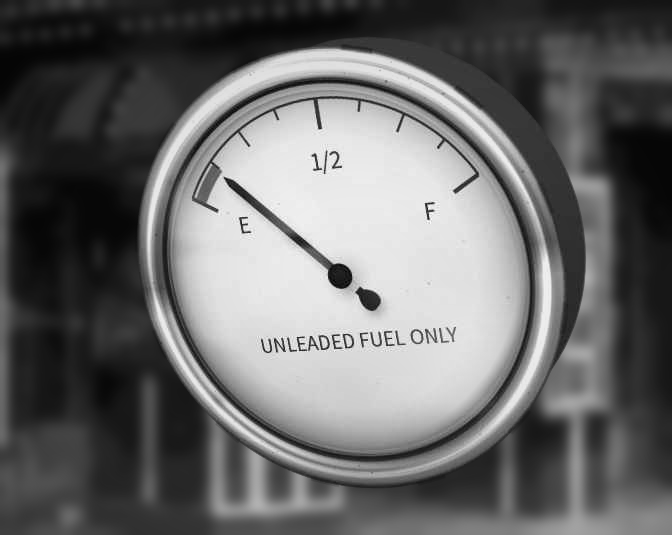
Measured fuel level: **0.125**
